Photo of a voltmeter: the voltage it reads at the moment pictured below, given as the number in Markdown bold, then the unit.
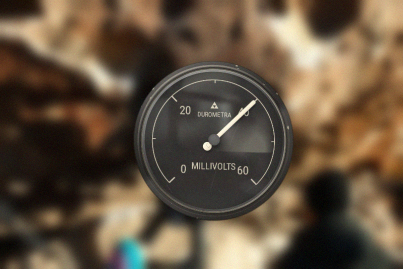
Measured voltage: **40** mV
